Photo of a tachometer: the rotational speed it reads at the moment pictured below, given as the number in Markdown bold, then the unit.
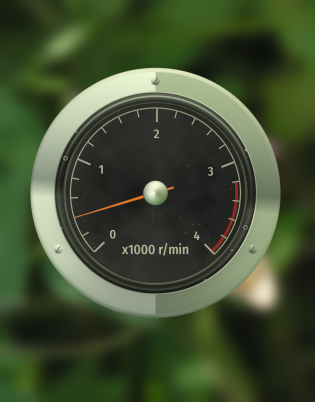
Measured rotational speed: **400** rpm
